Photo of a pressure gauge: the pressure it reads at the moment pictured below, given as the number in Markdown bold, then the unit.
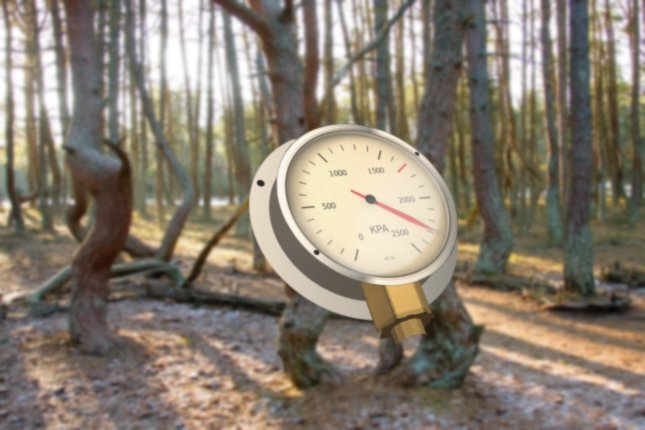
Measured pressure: **2300** kPa
